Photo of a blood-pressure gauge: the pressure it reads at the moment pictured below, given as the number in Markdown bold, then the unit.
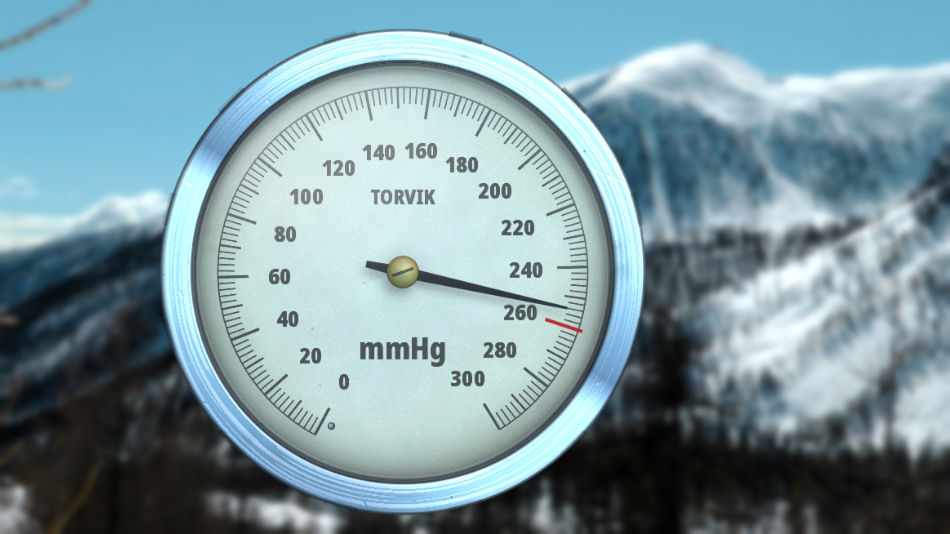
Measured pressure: **254** mmHg
